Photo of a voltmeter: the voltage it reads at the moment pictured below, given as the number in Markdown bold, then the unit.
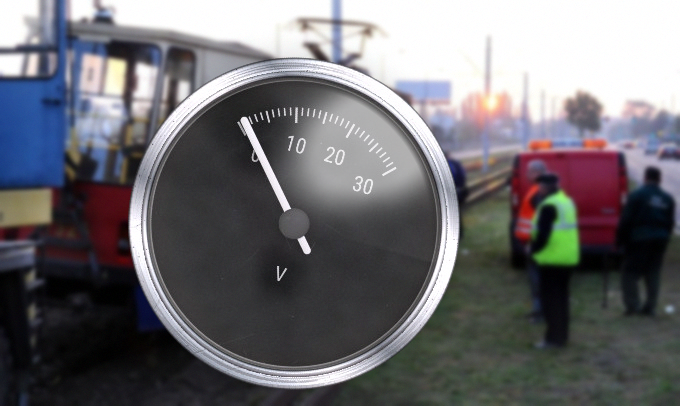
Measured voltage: **1** V
